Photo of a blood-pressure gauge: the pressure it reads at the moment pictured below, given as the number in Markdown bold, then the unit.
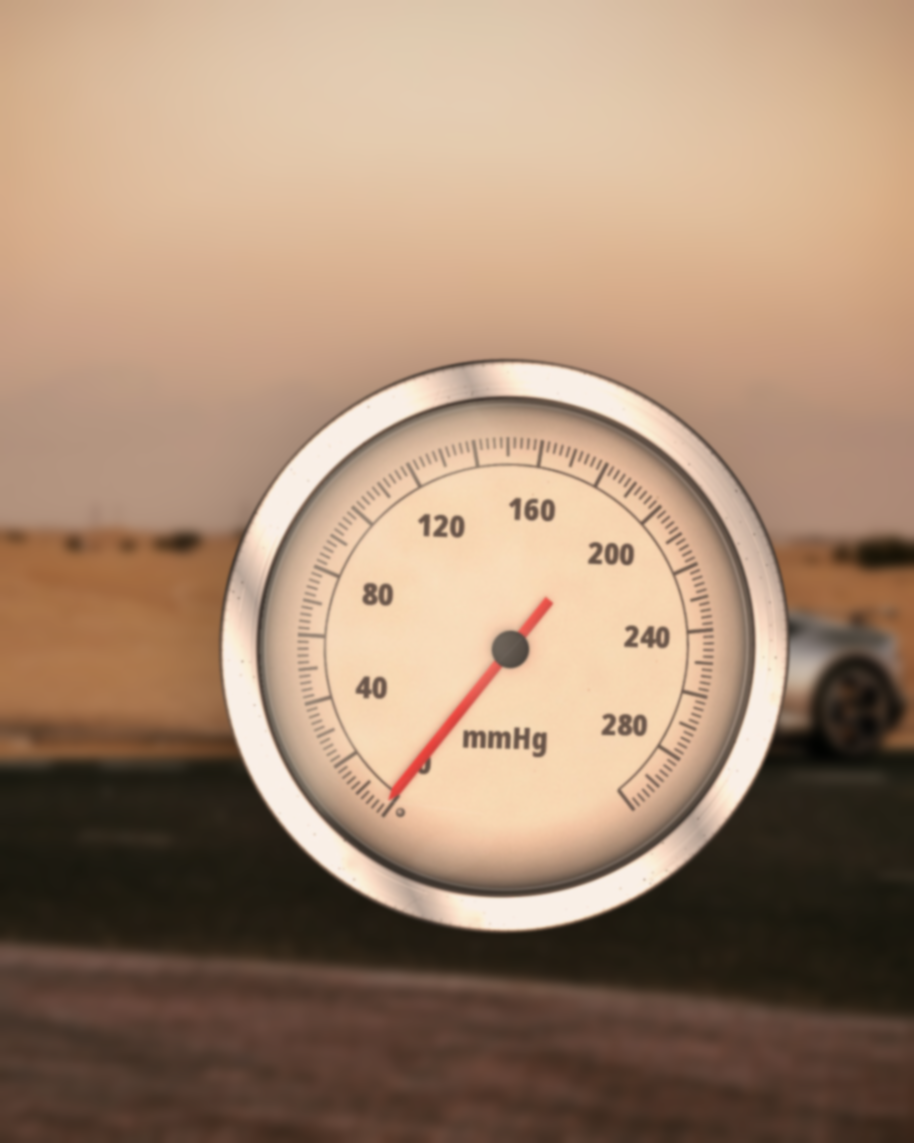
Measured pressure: **2** mmHg
